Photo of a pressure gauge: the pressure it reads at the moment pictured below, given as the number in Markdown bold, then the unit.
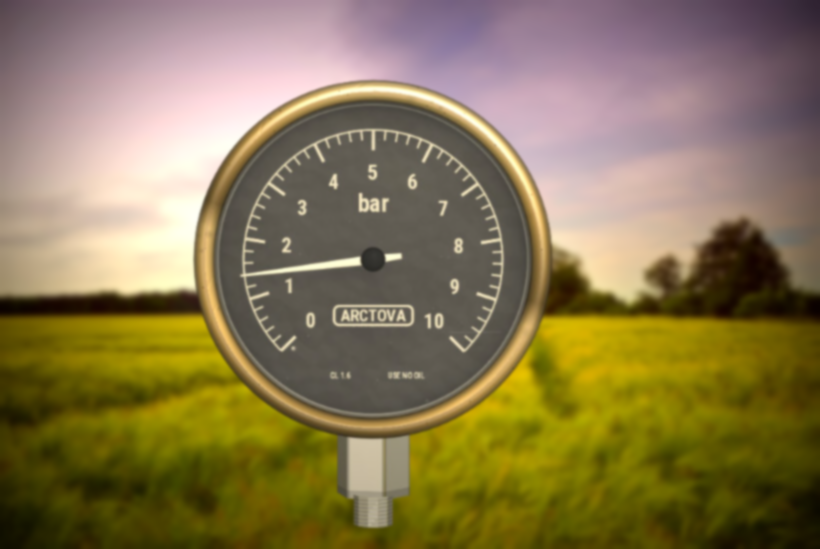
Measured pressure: **1.4** bar
